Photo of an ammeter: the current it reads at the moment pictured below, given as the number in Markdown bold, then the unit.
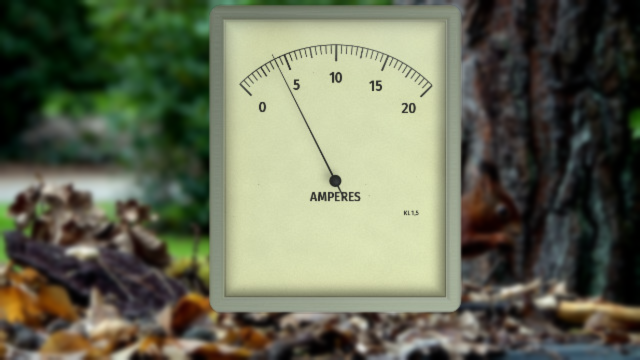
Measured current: **4** A
